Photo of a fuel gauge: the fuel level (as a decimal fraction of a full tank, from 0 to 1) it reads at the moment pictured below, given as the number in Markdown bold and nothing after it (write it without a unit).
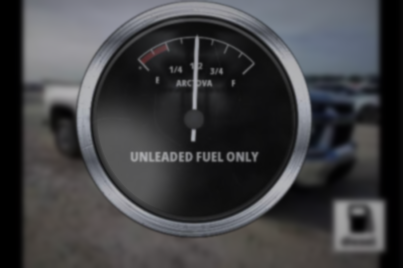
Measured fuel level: **0.5**
